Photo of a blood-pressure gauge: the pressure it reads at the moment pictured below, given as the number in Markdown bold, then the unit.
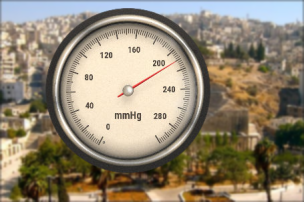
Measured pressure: **210** mmHg
